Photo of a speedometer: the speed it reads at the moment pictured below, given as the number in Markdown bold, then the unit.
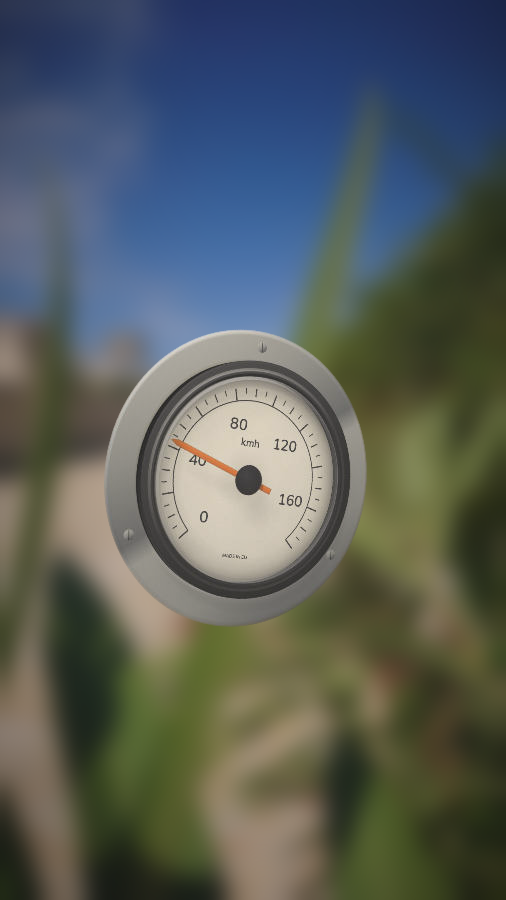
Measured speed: **42.5** km/h
